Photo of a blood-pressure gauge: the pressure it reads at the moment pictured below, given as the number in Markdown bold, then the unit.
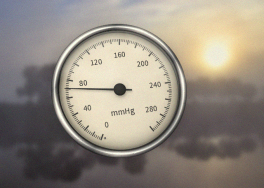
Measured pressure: **70** mmHg
